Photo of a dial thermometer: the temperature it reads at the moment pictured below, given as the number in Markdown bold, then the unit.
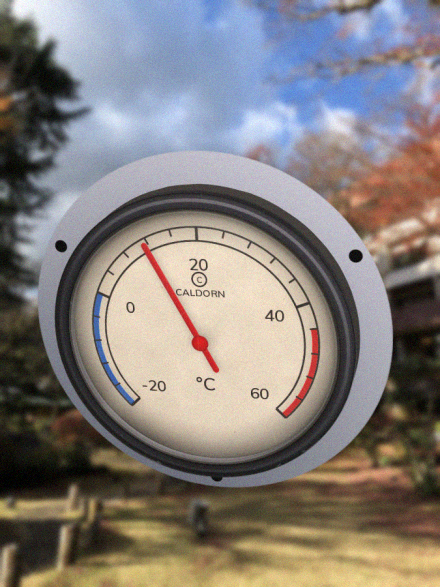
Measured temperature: **12** °C
